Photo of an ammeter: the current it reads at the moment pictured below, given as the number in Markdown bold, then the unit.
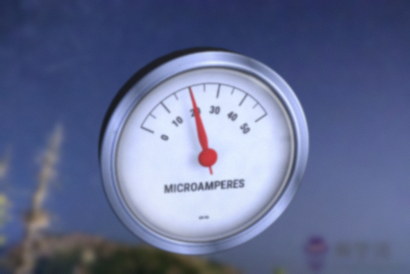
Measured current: **20** µA
